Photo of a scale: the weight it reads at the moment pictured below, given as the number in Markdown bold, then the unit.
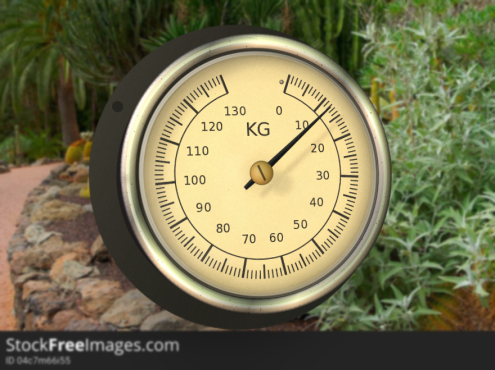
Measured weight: **12** kg
